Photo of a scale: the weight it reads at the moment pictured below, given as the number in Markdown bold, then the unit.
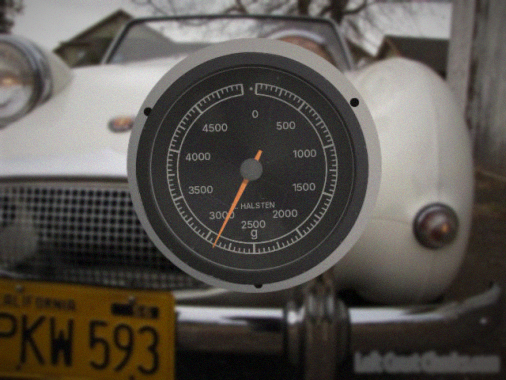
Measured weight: **2900** g
